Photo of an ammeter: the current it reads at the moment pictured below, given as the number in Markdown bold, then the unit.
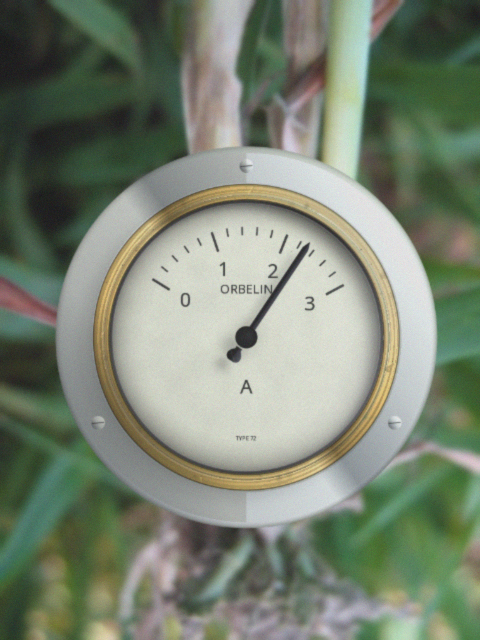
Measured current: **2.3** A
